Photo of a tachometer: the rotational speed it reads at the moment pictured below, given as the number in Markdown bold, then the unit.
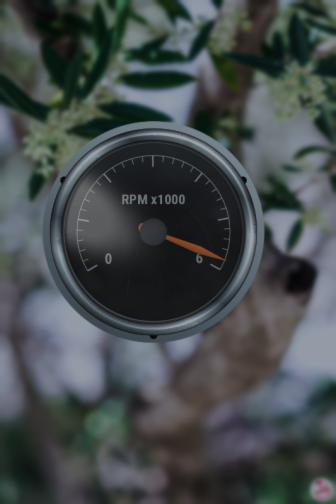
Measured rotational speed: **5800** rpm
